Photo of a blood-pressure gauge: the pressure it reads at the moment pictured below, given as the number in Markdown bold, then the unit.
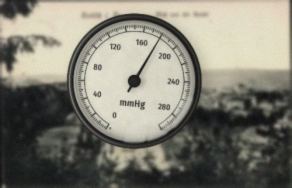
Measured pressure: **180** mmHg
